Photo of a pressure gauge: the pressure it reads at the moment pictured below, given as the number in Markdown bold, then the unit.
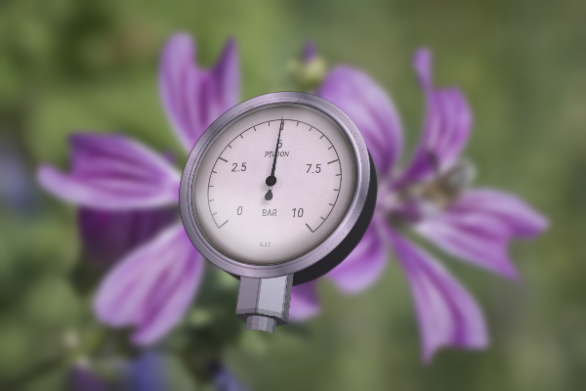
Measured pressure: **5** bar
